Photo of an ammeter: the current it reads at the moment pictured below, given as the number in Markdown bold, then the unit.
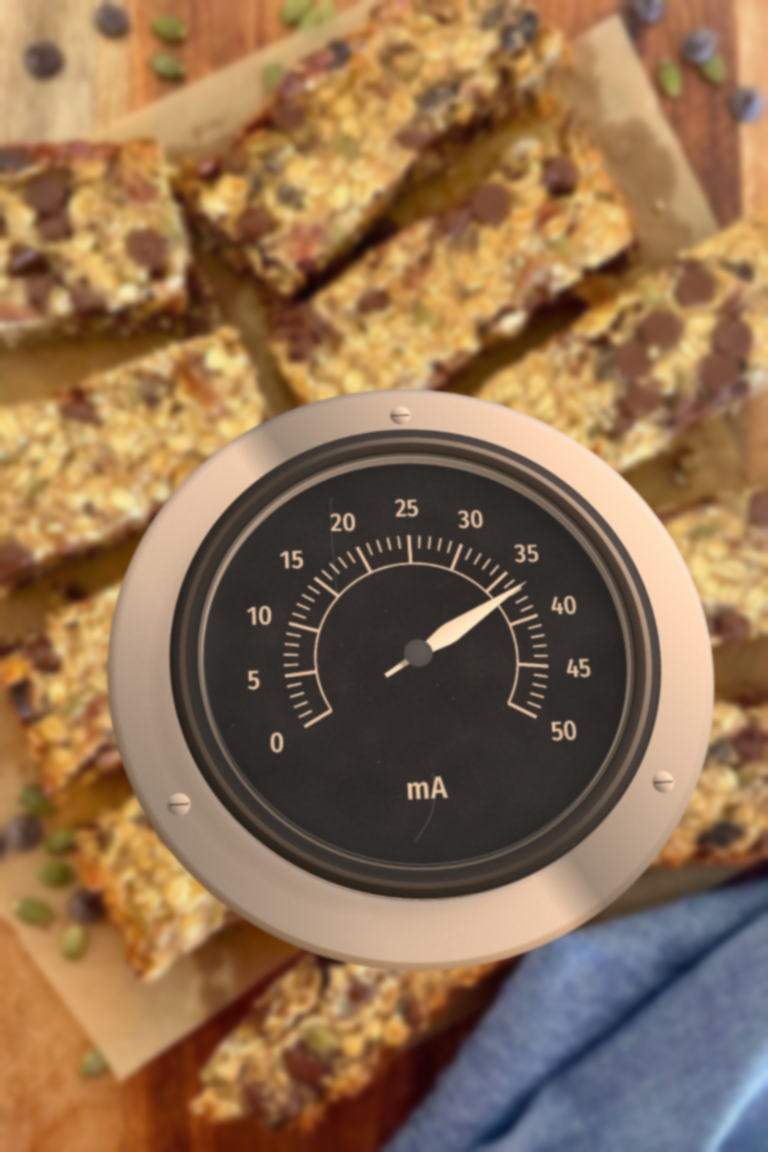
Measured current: **37** mA
